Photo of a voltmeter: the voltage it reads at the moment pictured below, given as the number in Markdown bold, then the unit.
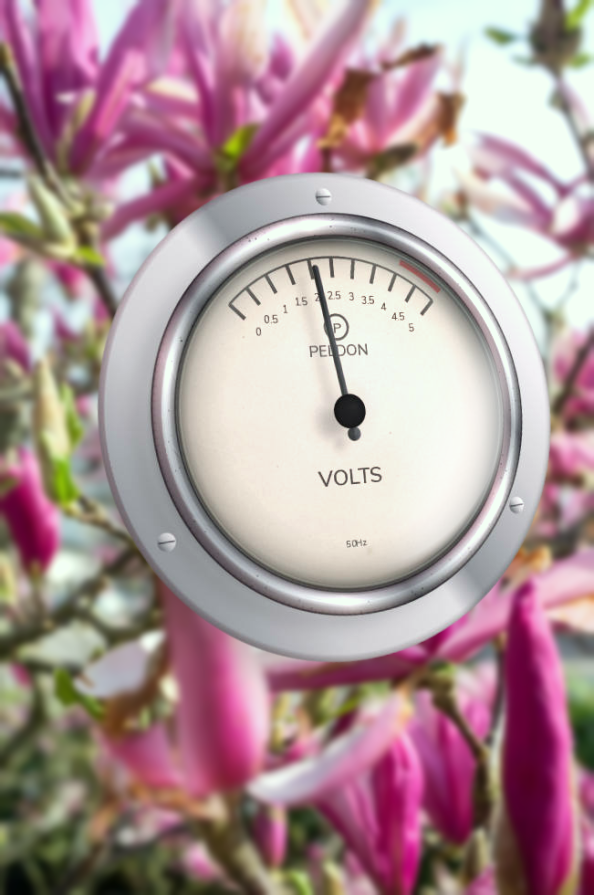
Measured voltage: **2** V
